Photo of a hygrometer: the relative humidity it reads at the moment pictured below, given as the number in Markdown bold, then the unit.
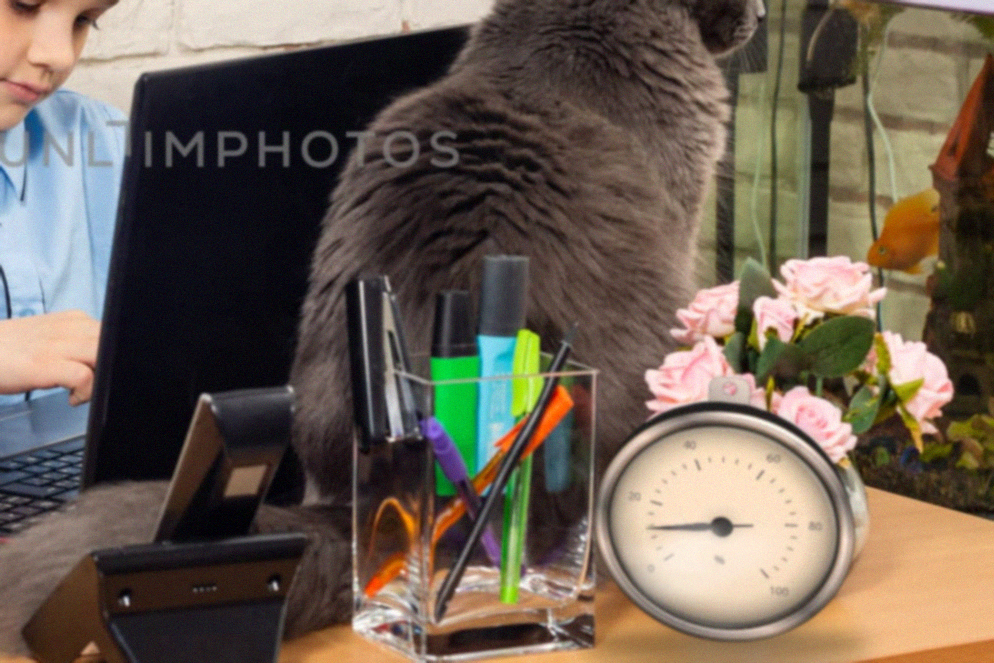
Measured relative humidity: **12** %
